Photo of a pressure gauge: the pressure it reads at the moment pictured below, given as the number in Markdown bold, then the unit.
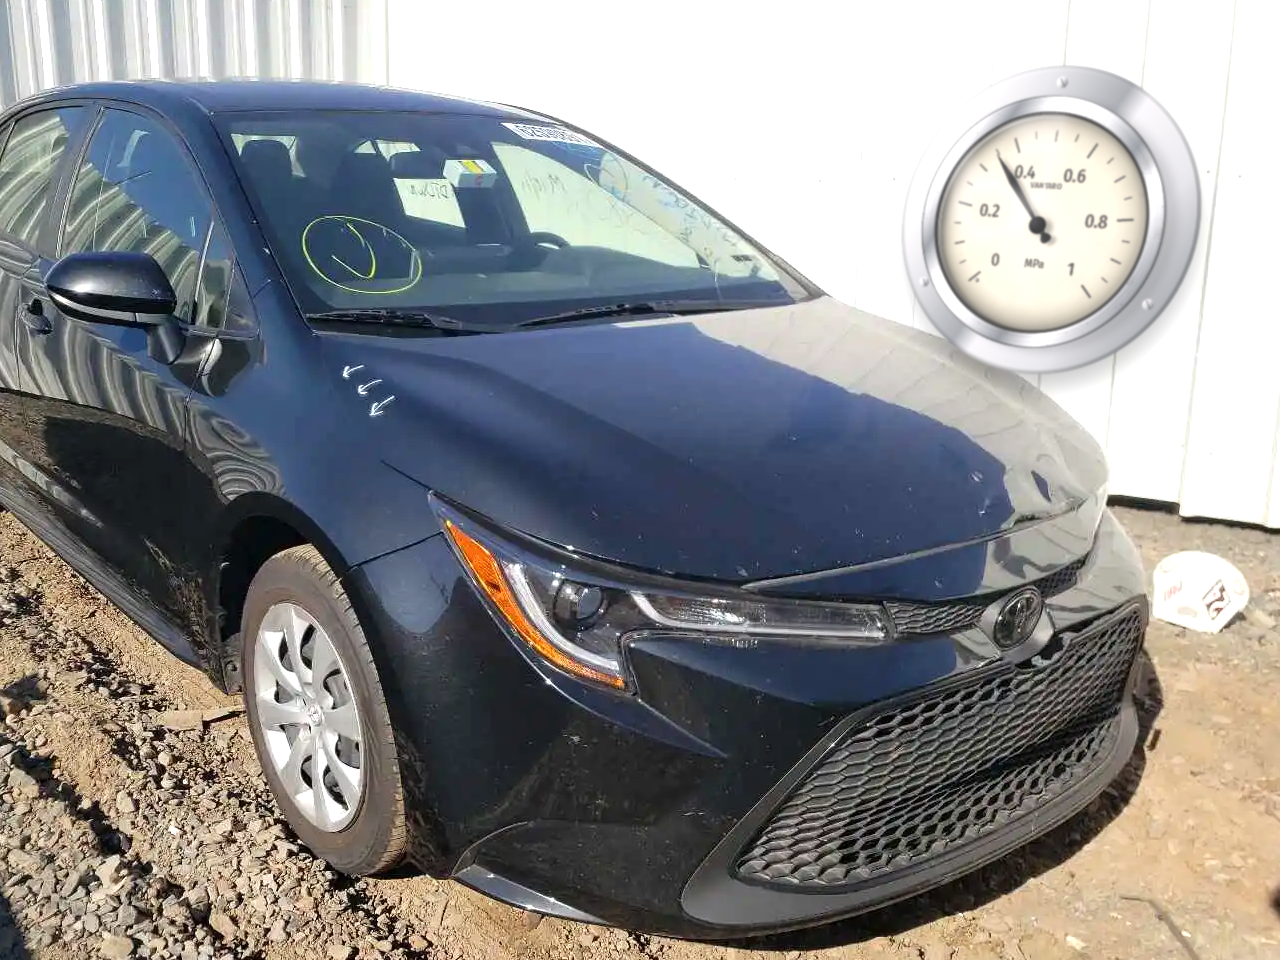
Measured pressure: **0.35** MPa
